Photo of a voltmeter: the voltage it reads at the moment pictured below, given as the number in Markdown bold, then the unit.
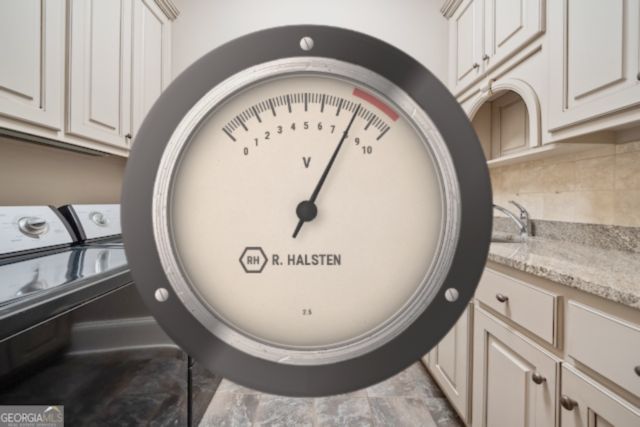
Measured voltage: **8** V
